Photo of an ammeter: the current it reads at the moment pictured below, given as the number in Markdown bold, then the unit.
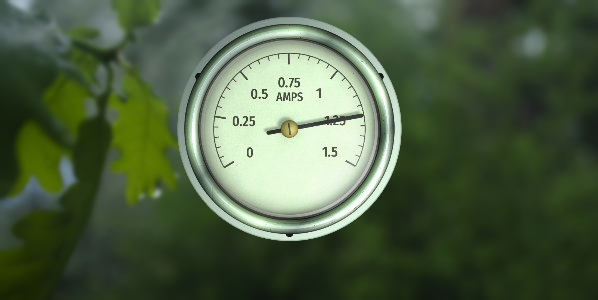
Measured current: **1.25** A
